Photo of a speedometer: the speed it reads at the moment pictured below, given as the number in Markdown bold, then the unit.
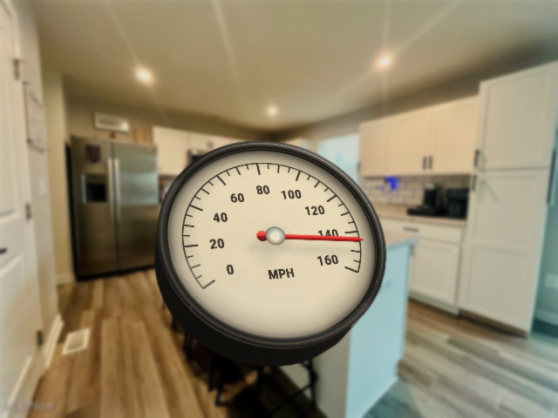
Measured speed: **145** mph
